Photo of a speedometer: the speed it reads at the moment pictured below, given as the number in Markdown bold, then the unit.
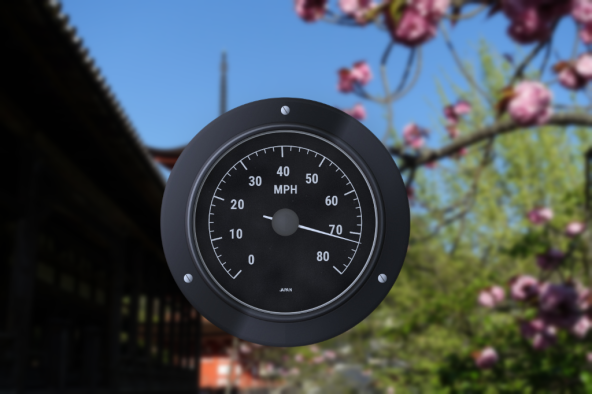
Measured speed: **72** mph
